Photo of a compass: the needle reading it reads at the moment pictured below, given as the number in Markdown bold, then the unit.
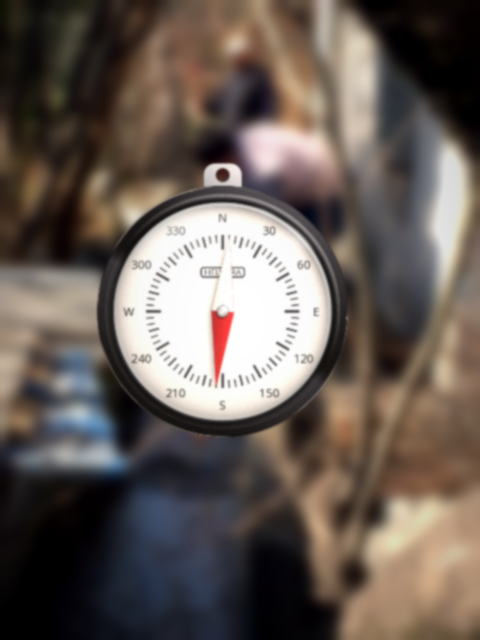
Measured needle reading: **185** °
